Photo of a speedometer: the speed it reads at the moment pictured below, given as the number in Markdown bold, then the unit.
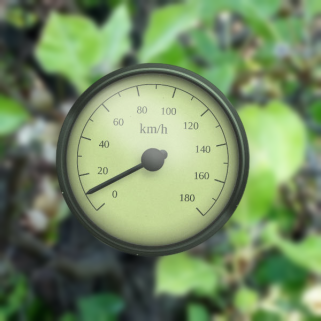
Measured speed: **10** km/h
